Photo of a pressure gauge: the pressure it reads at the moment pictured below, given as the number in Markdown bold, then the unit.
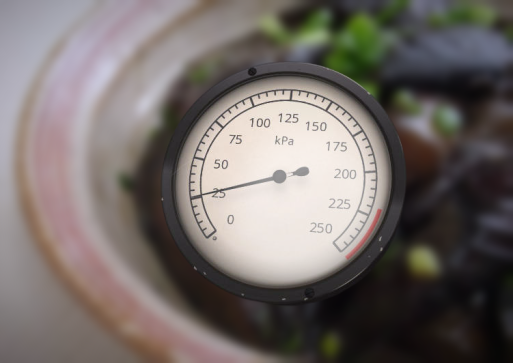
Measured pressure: **25** kPa
